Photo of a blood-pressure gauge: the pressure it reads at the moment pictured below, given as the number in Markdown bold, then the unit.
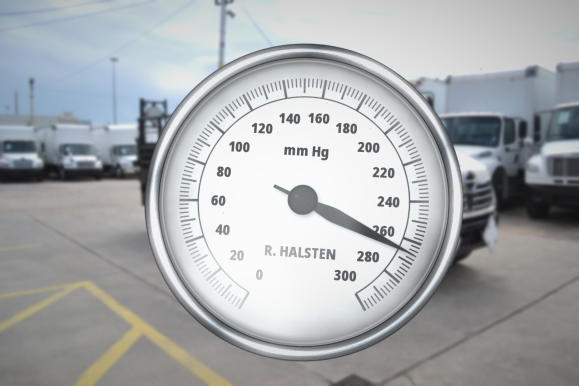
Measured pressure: **266** mmHg
